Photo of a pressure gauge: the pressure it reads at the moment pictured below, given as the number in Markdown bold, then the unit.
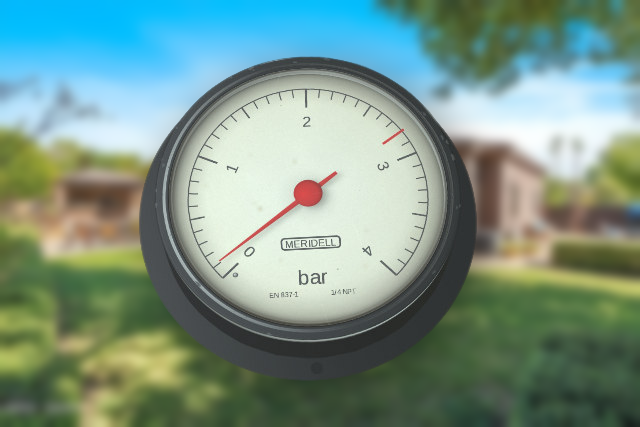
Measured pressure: **0.1** bar
